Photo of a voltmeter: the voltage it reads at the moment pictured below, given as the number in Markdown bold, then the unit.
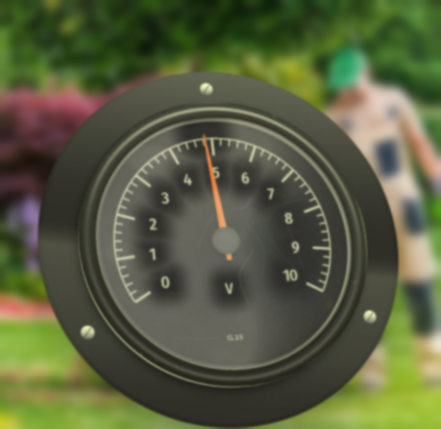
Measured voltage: **4.8** V
